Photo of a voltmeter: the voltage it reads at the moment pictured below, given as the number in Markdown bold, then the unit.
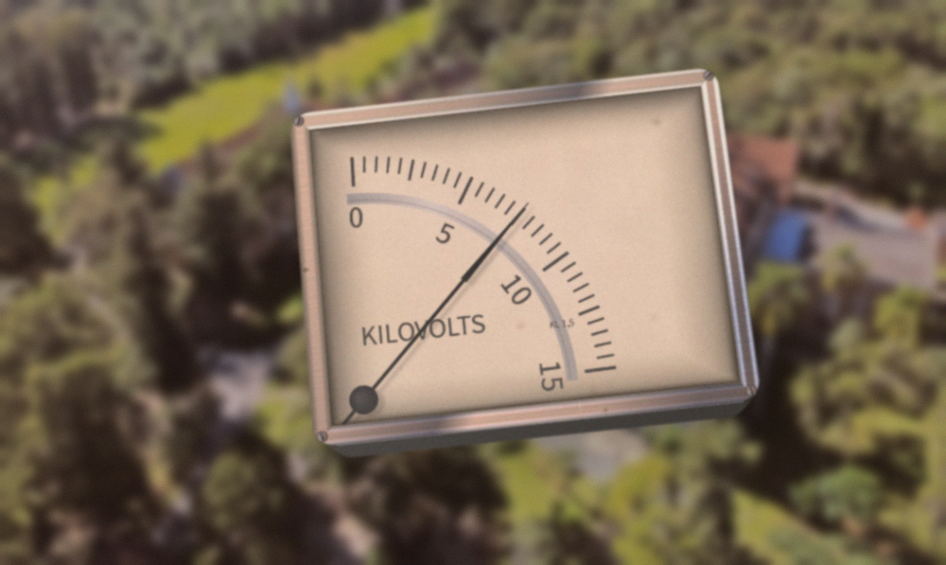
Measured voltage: **7.5** kV
